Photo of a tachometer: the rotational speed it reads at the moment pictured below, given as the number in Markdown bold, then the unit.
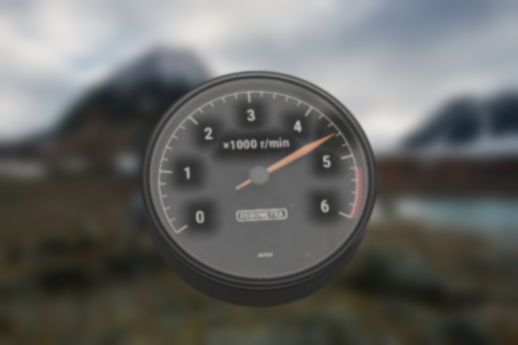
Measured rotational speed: **4600** rpm
